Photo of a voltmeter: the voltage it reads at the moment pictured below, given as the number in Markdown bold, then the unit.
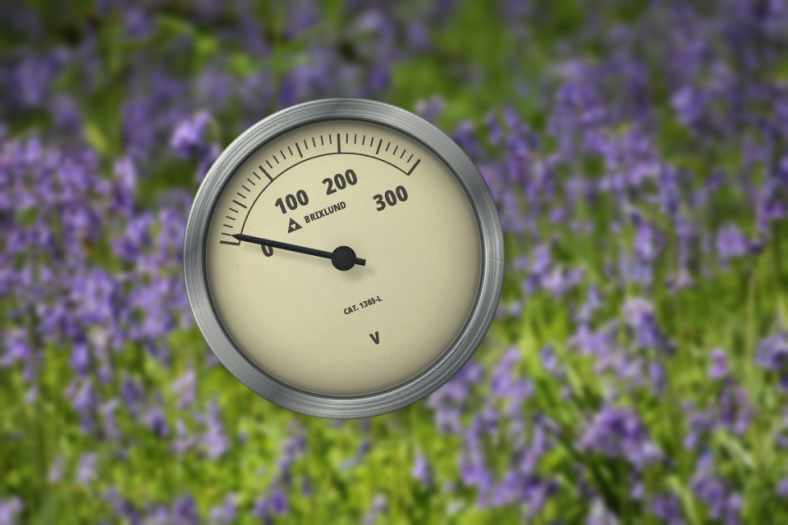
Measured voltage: **10** V
